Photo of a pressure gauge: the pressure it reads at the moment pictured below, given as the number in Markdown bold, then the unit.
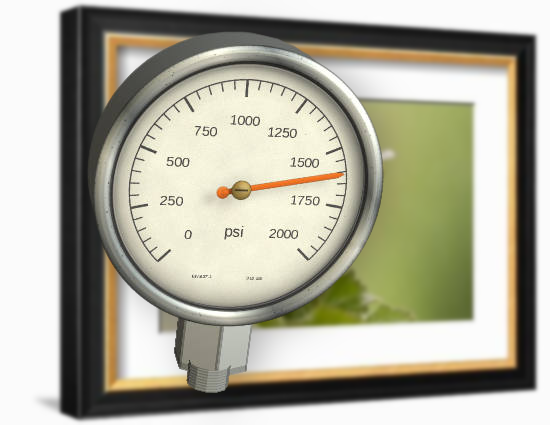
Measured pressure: **1600** psi
